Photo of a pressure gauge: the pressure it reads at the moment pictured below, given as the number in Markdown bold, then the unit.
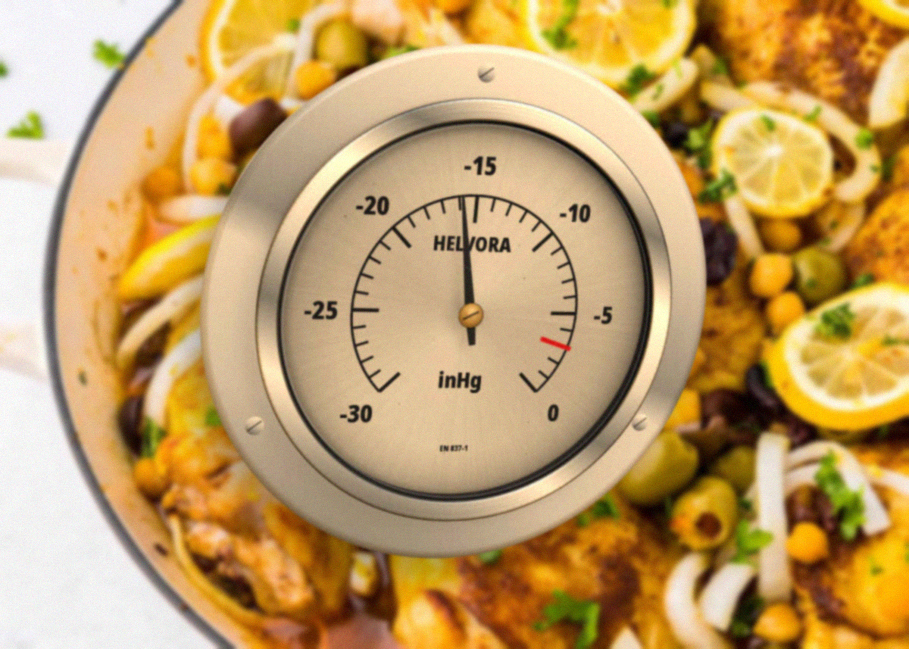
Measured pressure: **-16** inHg
